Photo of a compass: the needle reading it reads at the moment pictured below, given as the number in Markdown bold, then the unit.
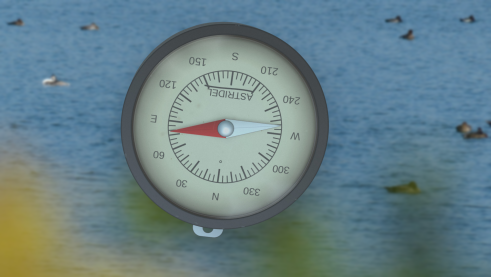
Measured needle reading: **80** °
